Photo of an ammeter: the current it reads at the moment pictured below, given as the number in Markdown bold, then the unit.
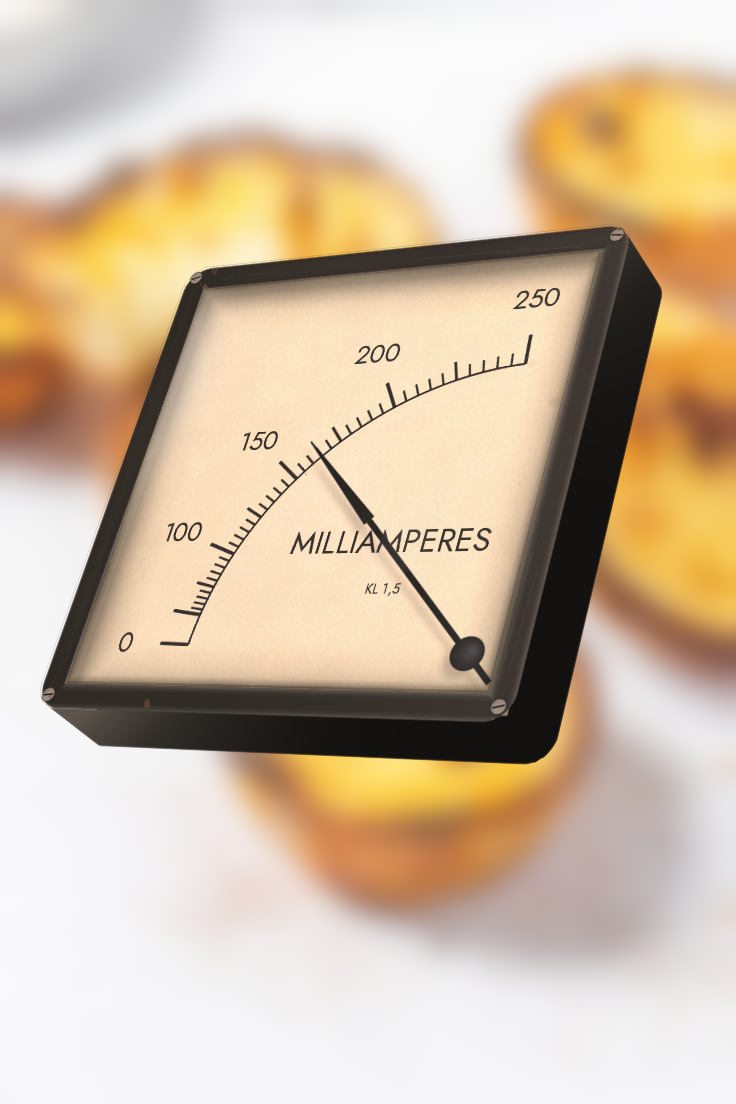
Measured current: **165** mA
